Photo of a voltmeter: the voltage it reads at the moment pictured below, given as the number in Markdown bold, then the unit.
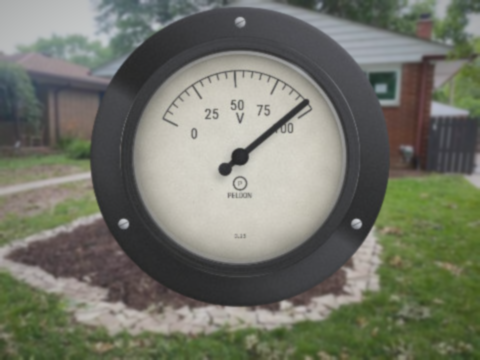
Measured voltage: **95** V
